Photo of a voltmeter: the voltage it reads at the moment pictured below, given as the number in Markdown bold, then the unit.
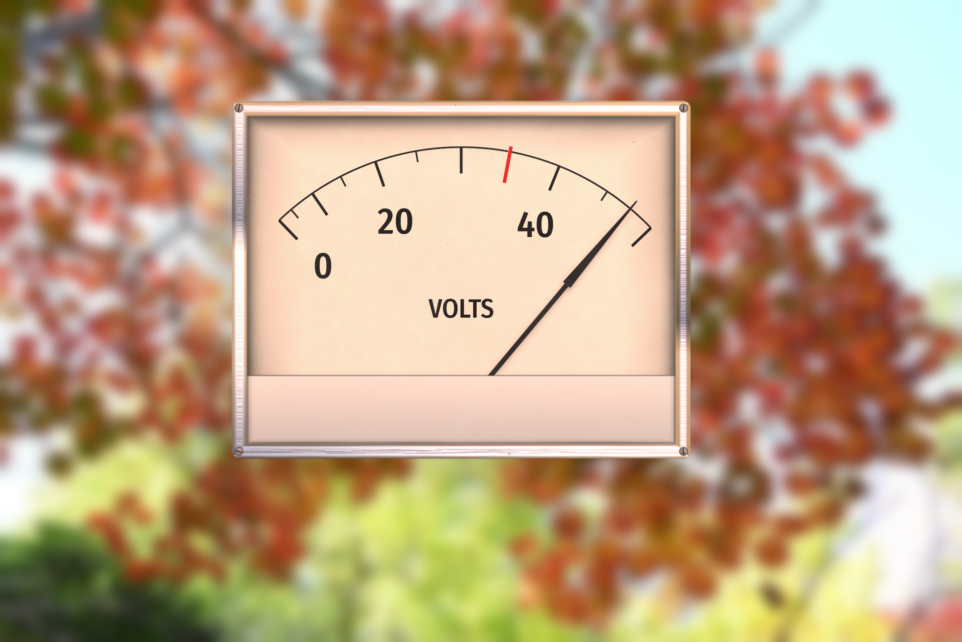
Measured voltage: **47.5** V
